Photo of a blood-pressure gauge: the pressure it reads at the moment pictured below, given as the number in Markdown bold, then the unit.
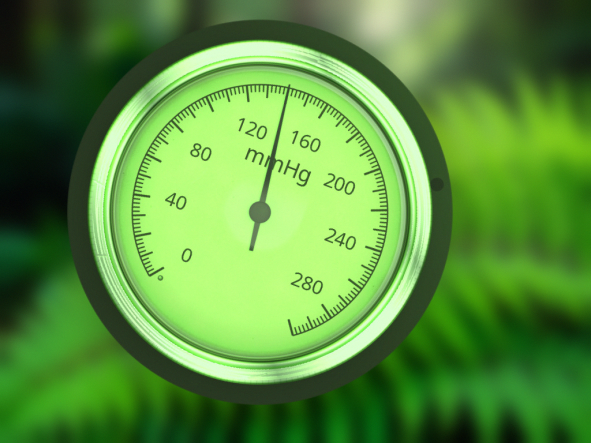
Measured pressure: **140** mmHg
